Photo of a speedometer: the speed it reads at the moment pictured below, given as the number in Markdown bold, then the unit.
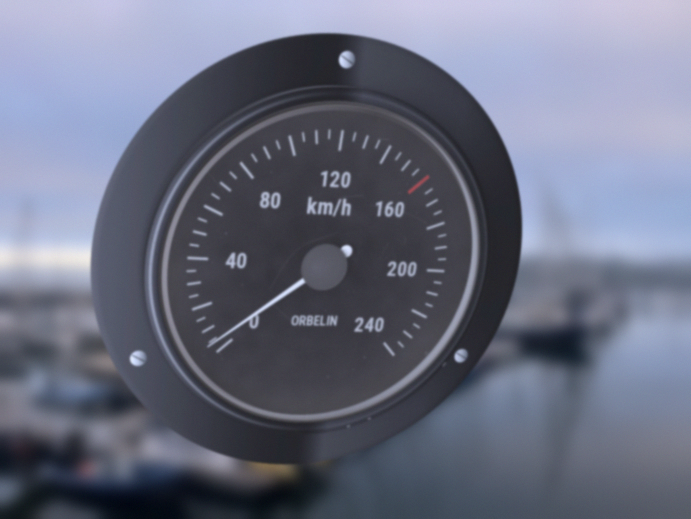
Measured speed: **5** km/h
